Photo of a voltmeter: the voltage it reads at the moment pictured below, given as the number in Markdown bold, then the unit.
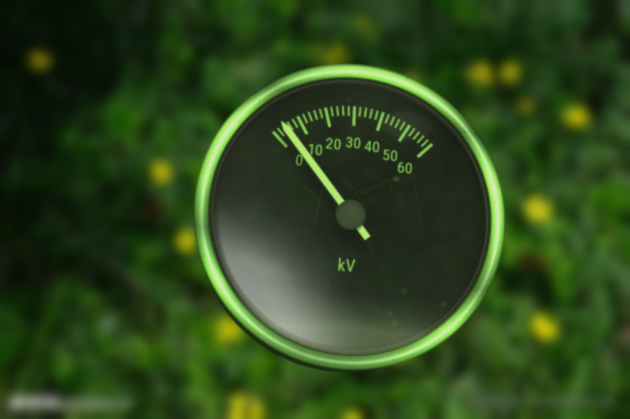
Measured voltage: **4** kV
